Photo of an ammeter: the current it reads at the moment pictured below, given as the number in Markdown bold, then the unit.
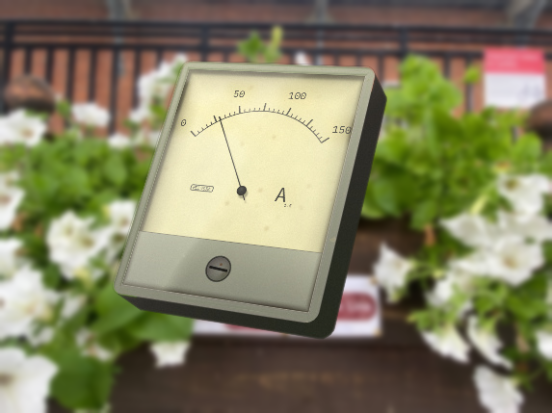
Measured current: **30** A
